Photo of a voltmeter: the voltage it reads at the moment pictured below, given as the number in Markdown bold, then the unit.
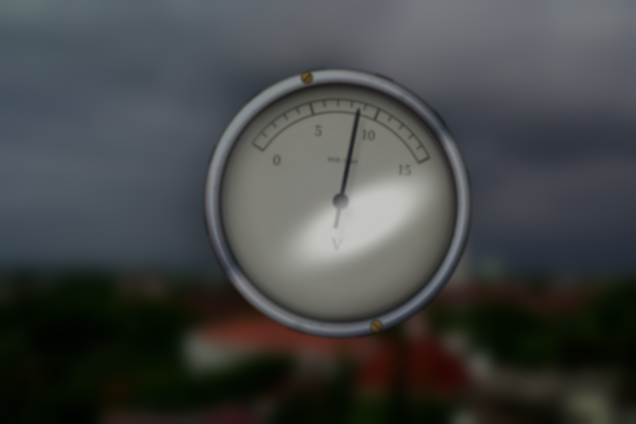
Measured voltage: **8.5** V
